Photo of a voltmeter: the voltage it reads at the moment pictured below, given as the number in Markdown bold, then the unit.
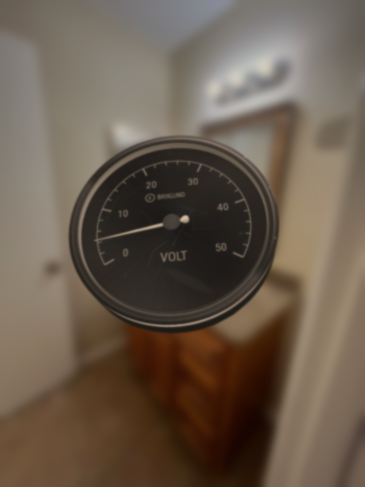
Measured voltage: **4** V
